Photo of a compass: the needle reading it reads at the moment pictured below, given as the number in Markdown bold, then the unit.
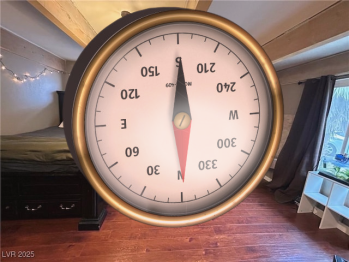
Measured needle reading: **0** °
